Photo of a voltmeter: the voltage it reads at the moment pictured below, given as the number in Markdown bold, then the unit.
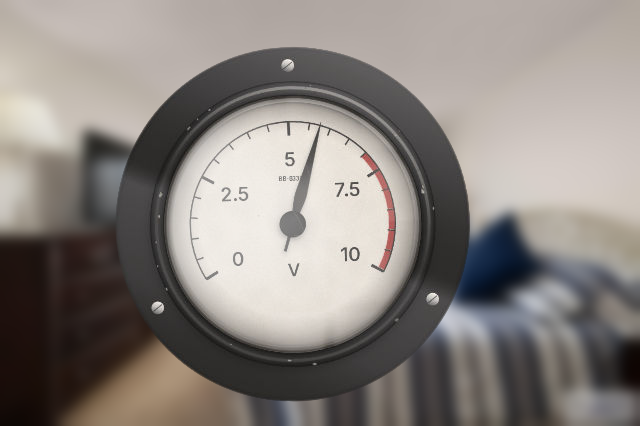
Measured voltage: **5.75** V
